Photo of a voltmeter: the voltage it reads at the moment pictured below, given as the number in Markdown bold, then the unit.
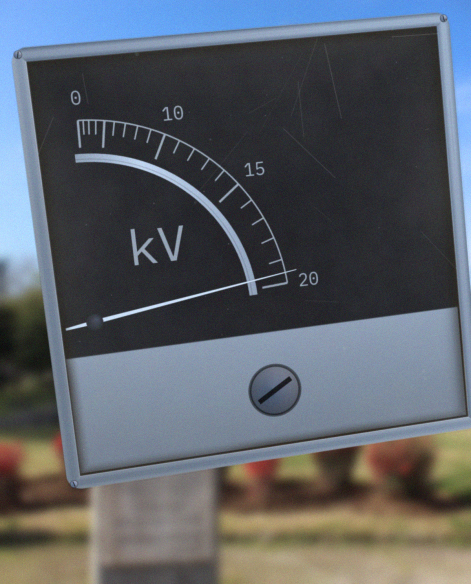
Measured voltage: **19.5** kV
